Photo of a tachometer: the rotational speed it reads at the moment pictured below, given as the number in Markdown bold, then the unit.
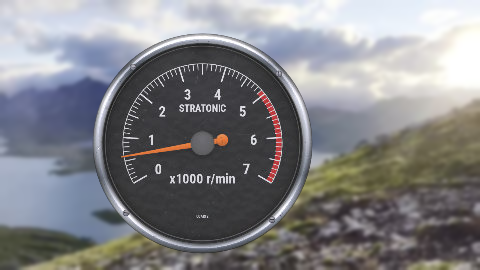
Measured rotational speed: **600** rpm
